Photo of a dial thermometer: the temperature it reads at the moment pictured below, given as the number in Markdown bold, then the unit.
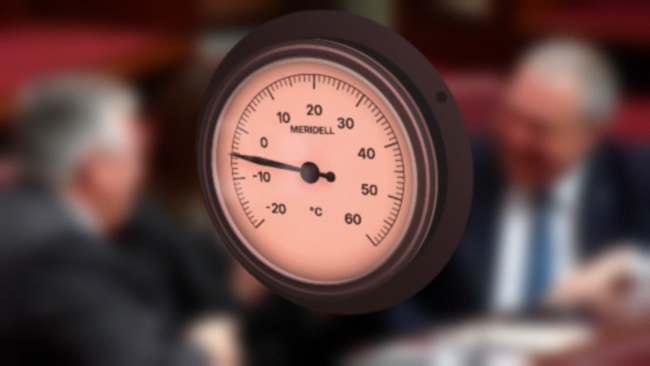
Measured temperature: **-5** °C
